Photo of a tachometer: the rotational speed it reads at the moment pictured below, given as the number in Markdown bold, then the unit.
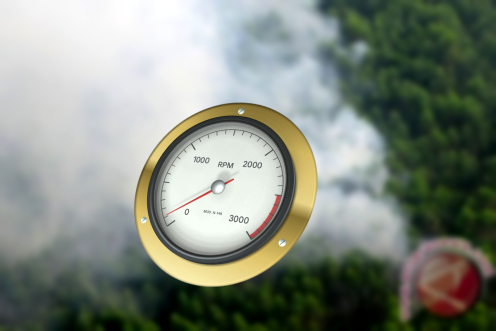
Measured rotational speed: **100** rpm
